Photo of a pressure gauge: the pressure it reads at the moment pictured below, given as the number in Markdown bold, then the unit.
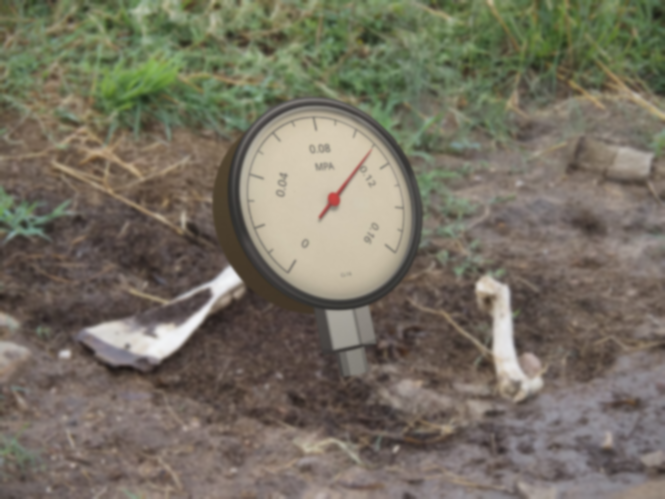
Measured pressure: **0.11** MPa
